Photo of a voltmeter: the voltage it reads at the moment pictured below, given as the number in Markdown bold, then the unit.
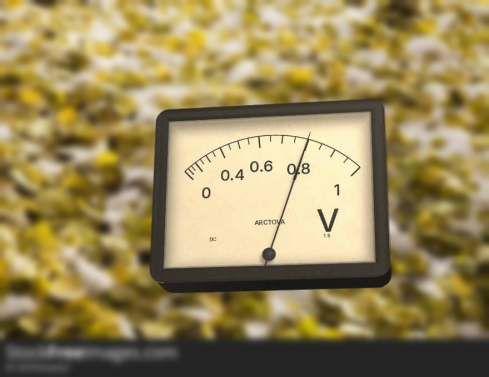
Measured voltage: **0.8** V
